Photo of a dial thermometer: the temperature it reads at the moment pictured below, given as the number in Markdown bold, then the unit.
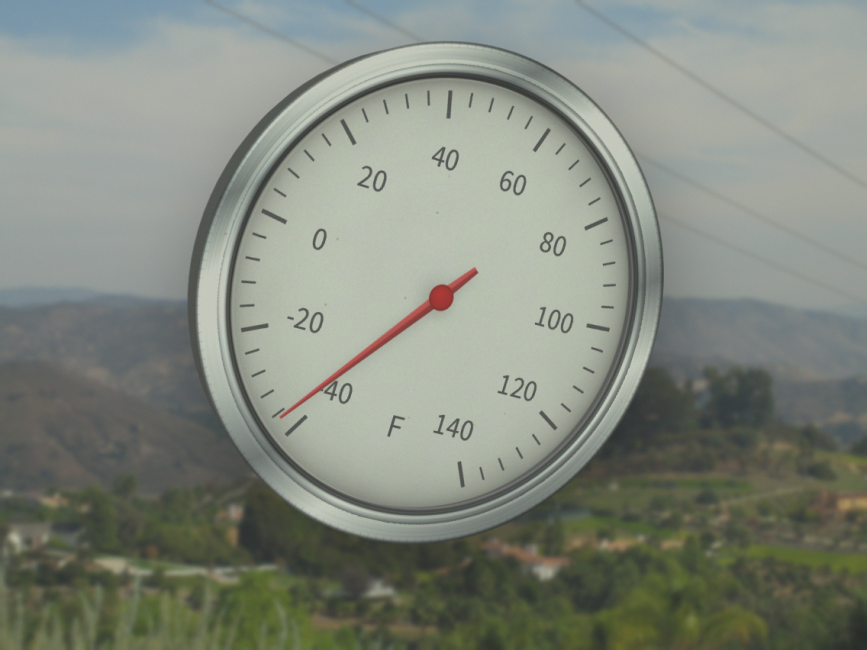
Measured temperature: **-36** °F
